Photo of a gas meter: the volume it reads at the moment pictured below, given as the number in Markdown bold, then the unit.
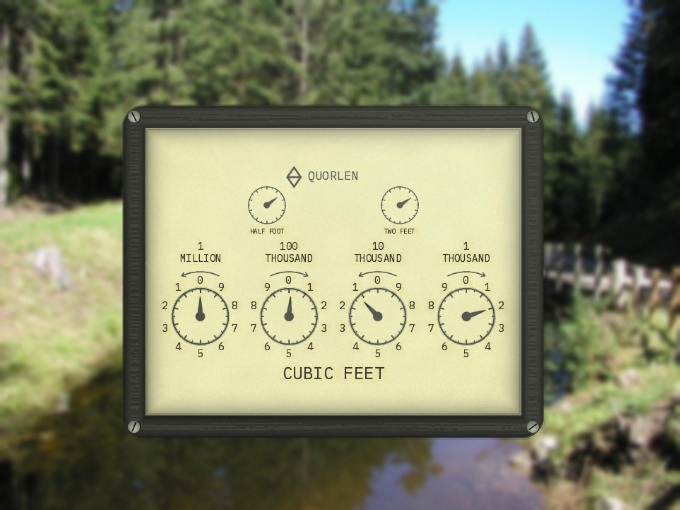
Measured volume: **1200** ft³
